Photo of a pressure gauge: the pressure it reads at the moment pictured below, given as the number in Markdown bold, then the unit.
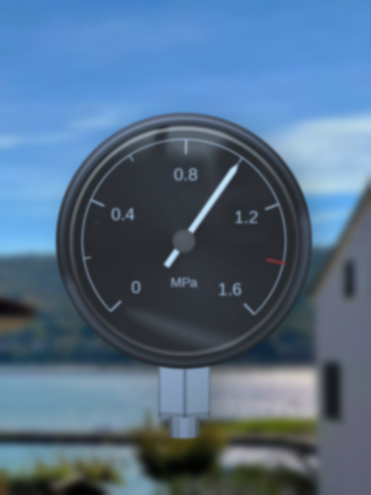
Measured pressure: **1** MPa
